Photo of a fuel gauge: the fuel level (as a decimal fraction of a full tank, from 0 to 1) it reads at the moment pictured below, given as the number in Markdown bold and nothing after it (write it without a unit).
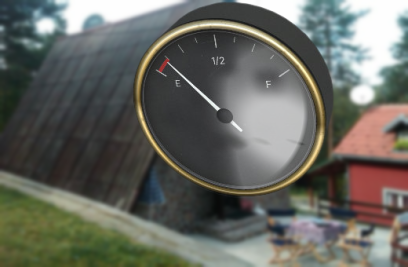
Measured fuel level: **0.125**
